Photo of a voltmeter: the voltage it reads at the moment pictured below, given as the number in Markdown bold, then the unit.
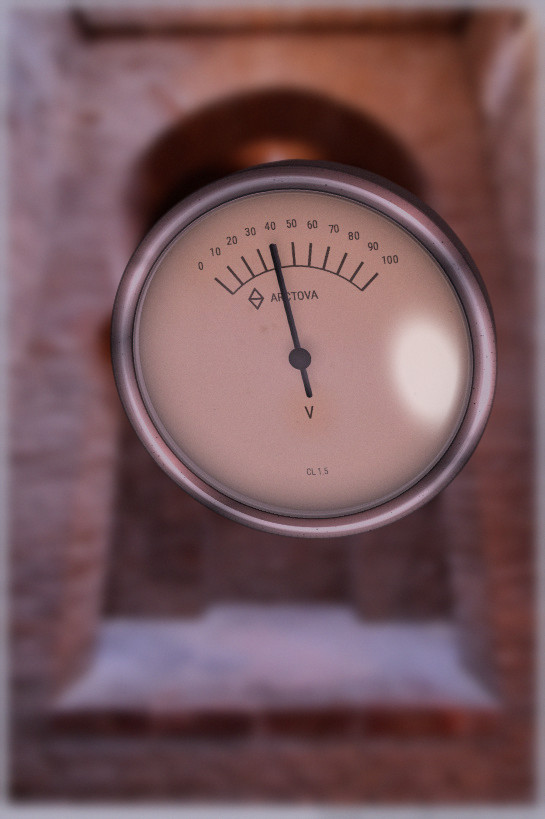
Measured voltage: **40** V
